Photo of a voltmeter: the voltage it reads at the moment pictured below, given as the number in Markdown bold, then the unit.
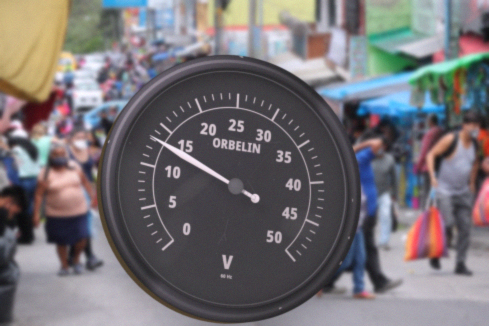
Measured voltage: **13** V
